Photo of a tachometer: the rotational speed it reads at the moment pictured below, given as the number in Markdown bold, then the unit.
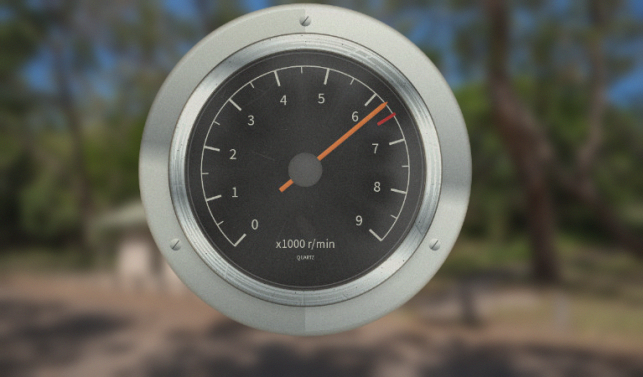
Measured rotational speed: **6250** rpm
